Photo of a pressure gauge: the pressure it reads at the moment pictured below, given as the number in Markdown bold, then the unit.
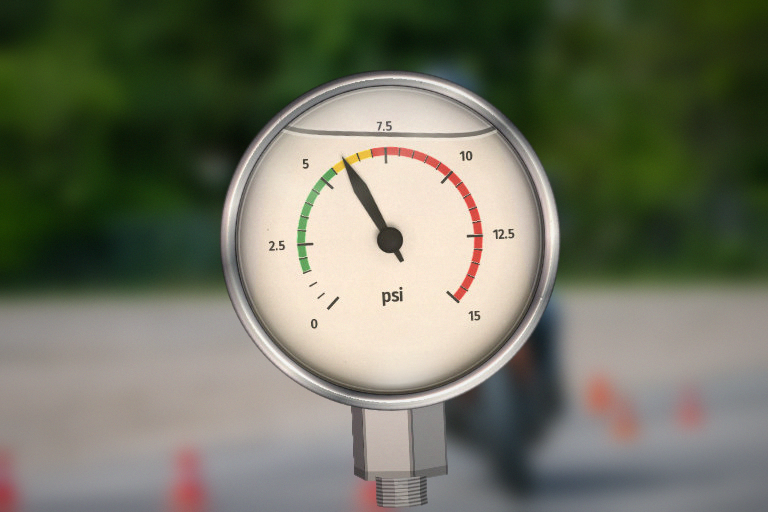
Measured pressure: **6** psi
